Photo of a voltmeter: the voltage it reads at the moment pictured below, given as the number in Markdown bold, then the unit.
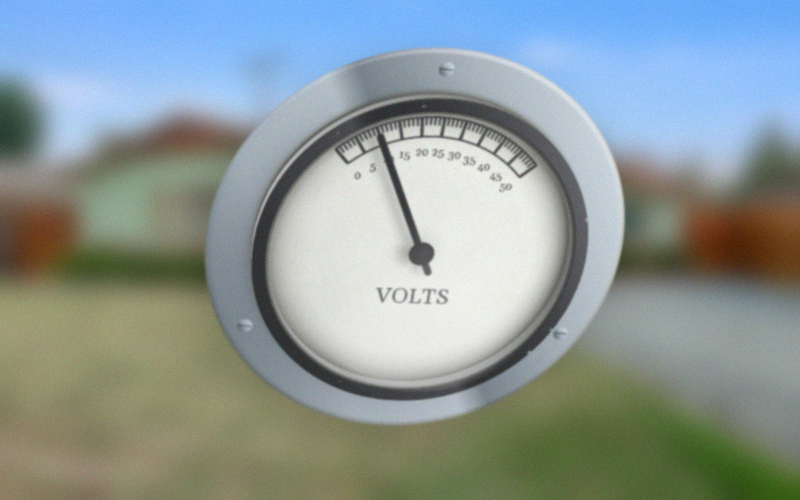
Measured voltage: **10** V
